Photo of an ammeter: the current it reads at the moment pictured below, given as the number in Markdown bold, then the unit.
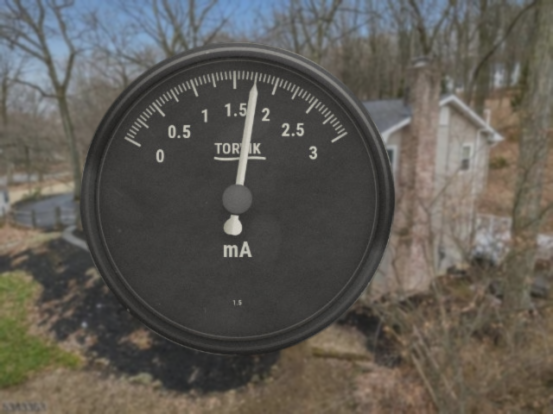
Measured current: **1.75** mA
